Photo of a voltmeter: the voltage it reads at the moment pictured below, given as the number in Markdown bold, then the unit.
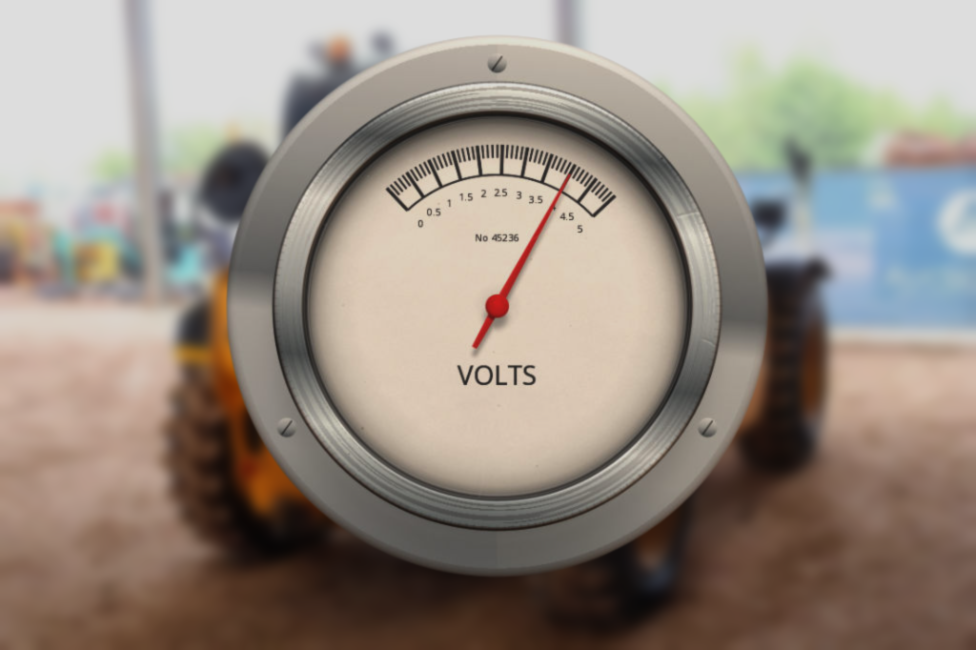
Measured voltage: **4** V
